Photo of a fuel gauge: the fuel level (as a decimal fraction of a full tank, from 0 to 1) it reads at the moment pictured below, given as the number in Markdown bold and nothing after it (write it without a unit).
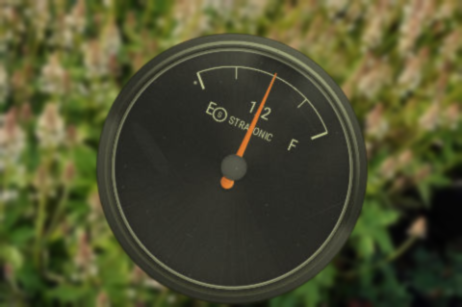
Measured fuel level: **0.5**
